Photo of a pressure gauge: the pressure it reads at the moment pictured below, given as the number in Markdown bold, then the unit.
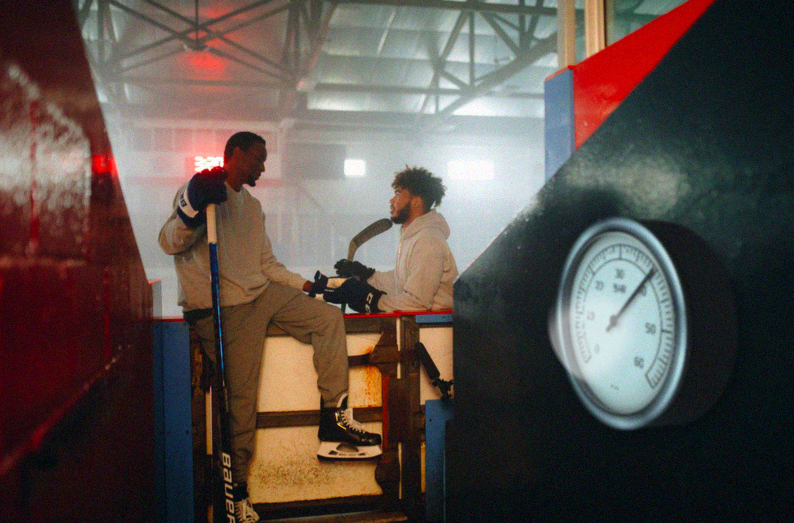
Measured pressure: **40** bar
